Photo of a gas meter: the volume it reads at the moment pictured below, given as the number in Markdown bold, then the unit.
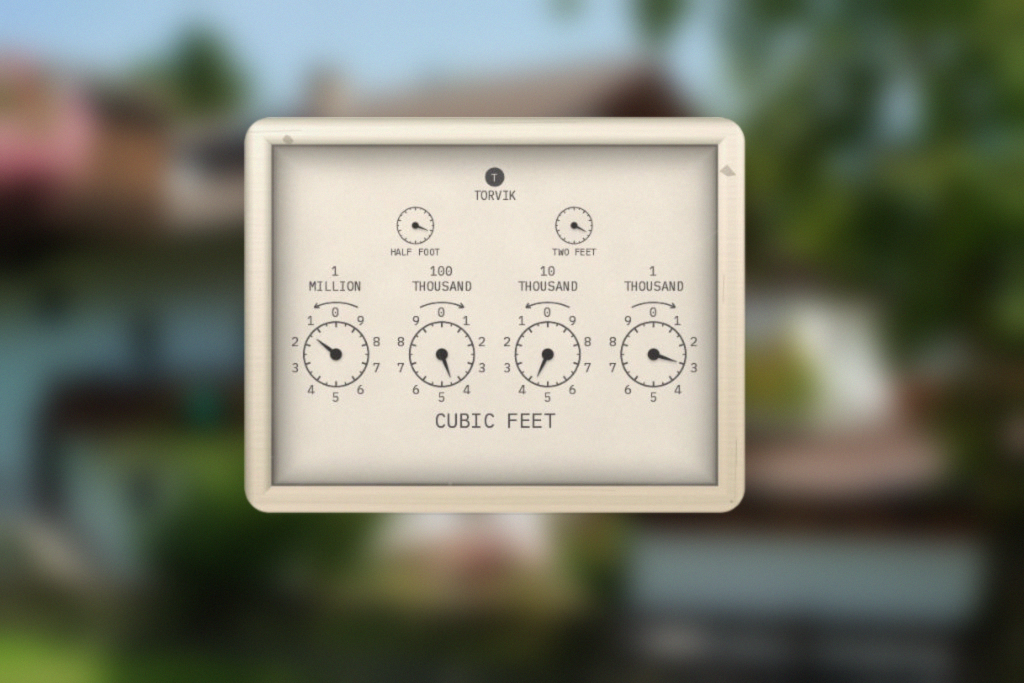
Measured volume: **144300** ft³
